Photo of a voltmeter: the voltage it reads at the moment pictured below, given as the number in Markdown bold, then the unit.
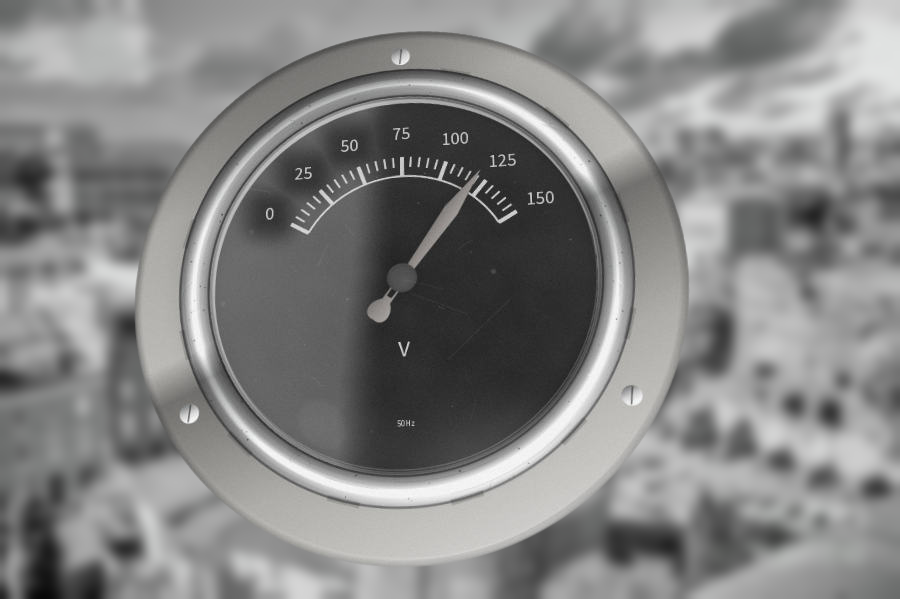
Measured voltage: **120** V
